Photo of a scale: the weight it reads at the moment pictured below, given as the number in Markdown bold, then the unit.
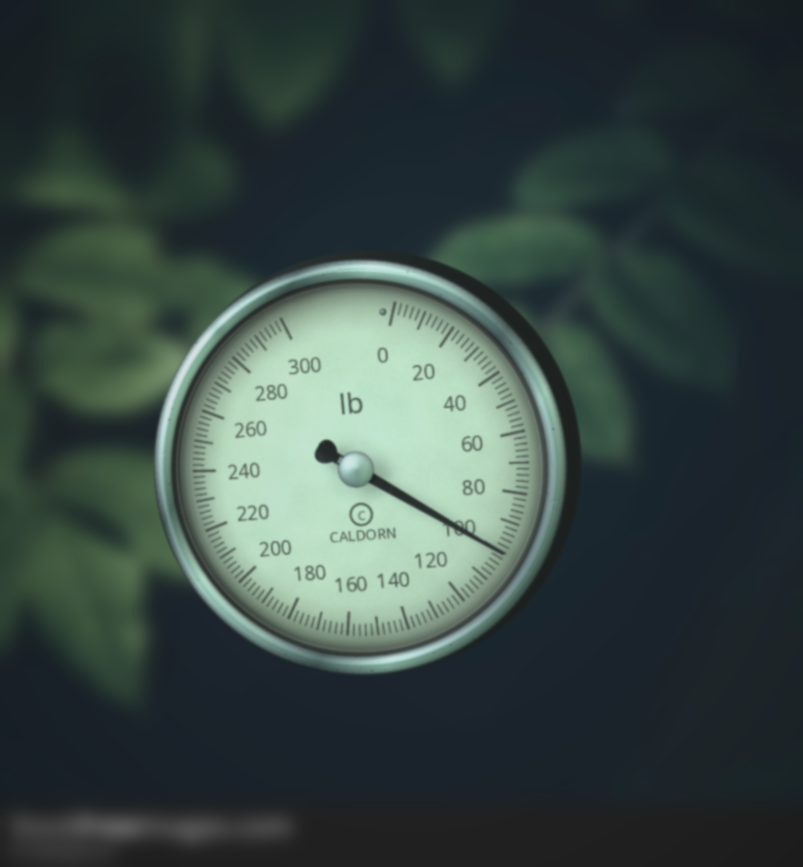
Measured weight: **100** lb
